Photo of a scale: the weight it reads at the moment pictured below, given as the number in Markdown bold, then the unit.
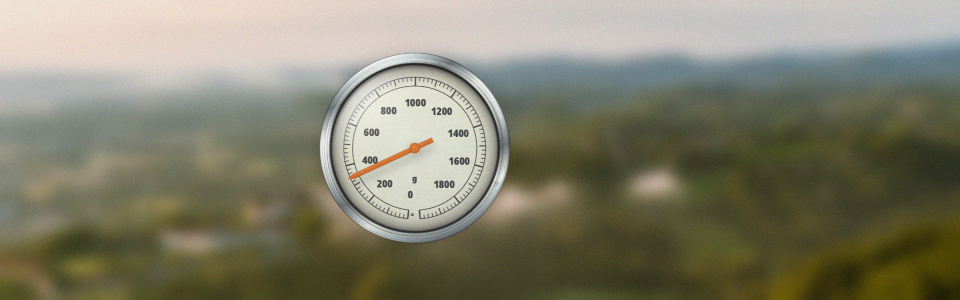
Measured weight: **340** g
